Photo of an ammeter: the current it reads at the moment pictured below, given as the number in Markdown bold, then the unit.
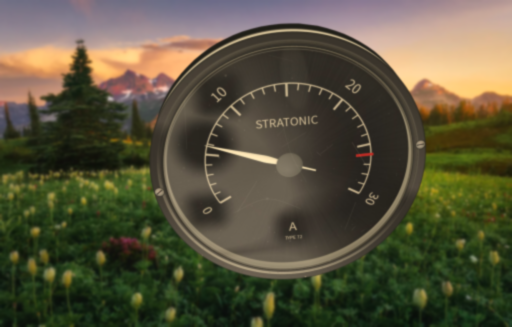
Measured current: **6** A
